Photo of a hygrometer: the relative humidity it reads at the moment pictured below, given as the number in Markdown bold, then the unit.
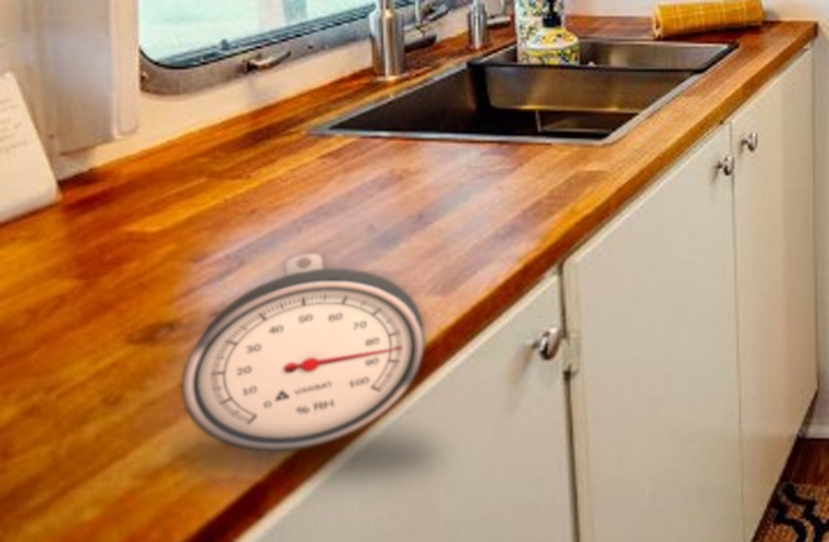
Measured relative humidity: **85** %
